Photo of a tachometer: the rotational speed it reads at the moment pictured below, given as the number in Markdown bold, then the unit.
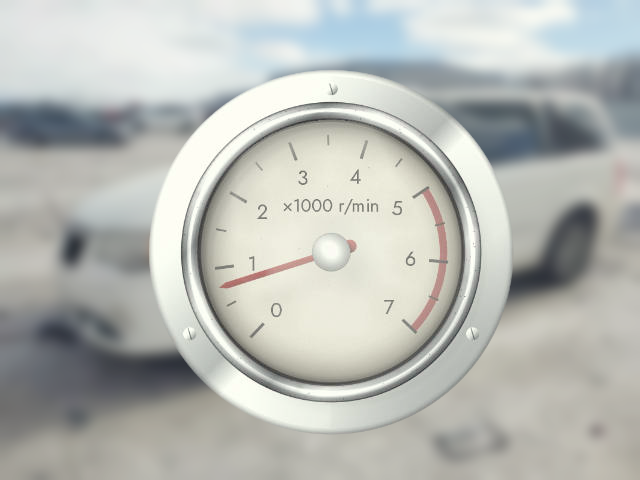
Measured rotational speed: **750** rpm
